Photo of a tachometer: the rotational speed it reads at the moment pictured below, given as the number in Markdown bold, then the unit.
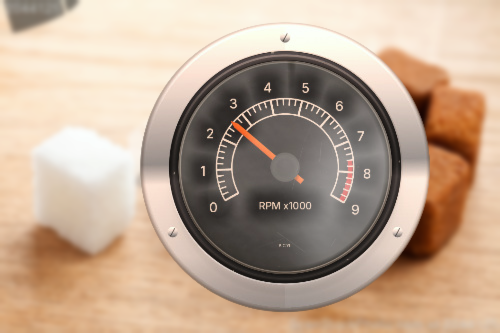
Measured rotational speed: **2600** rpm
